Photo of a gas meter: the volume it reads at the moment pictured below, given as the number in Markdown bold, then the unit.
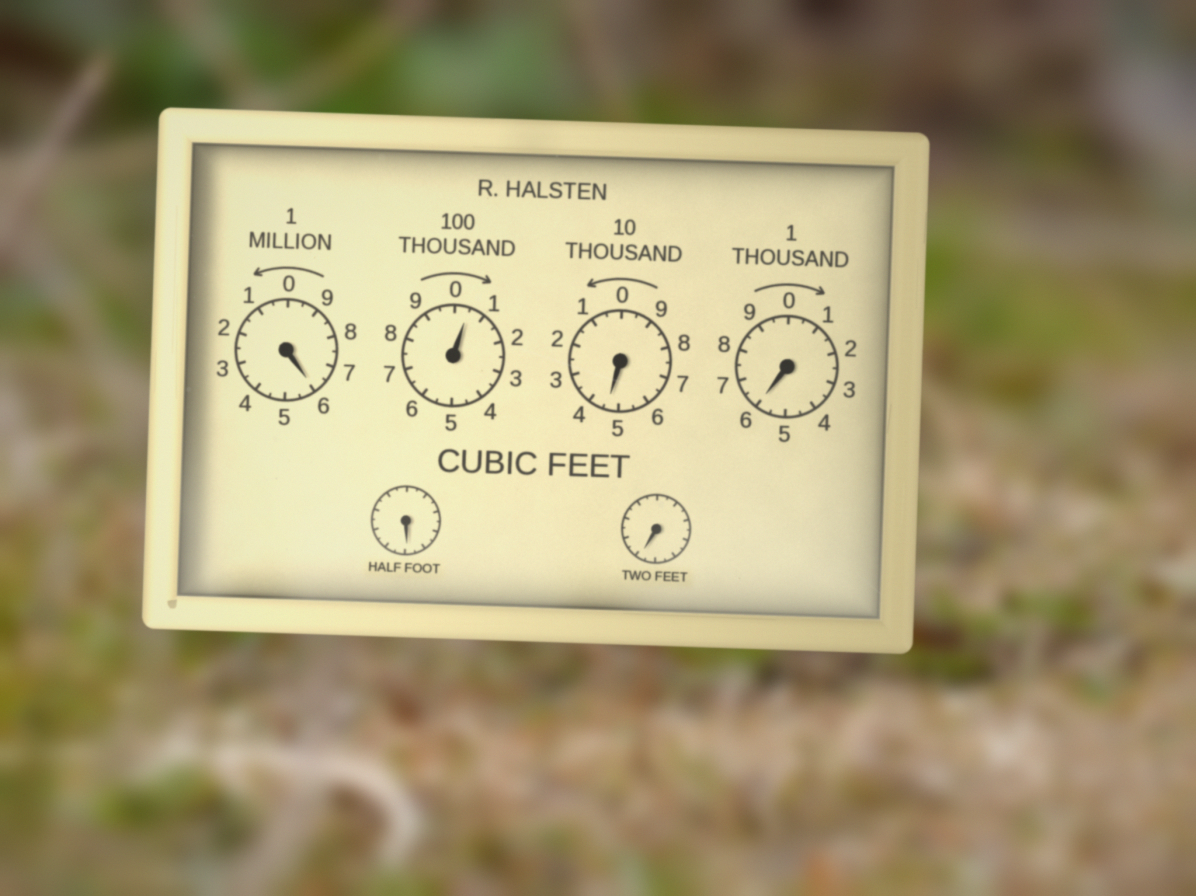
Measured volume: **604600** ft³
